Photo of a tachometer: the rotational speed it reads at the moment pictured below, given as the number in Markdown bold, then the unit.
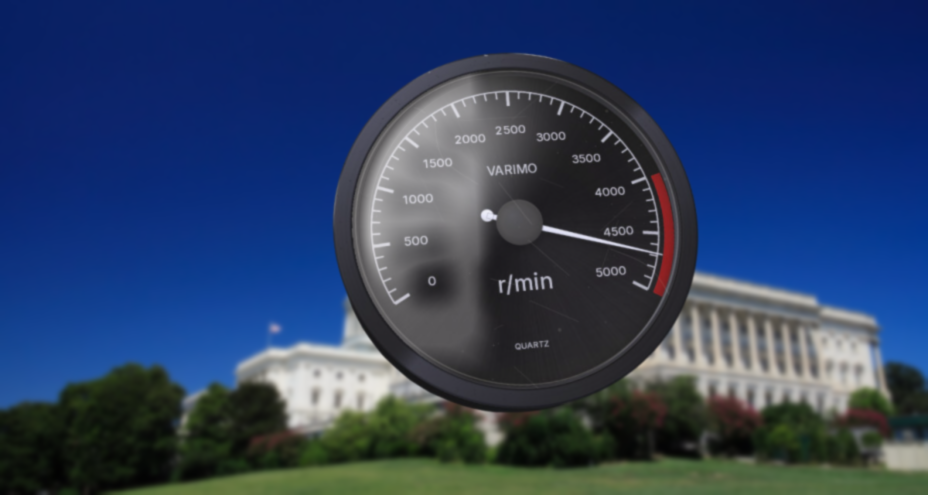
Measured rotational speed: **4700** rpm
